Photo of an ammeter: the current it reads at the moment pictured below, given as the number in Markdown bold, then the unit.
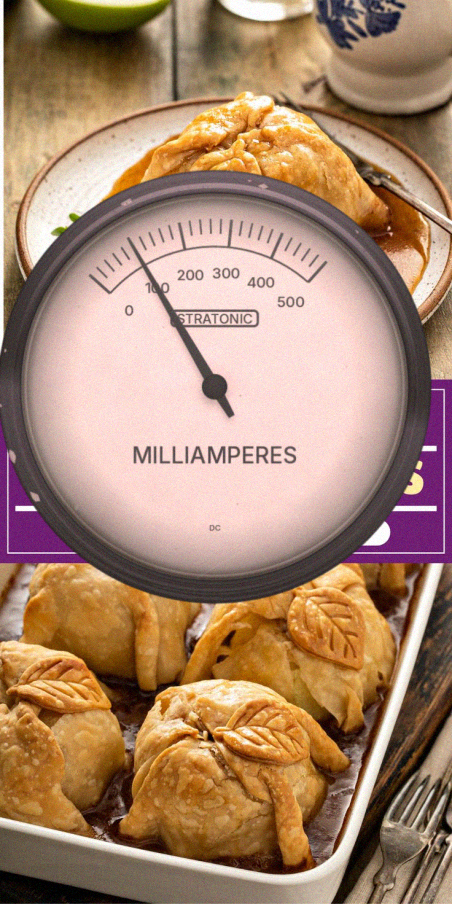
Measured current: **100** mA
